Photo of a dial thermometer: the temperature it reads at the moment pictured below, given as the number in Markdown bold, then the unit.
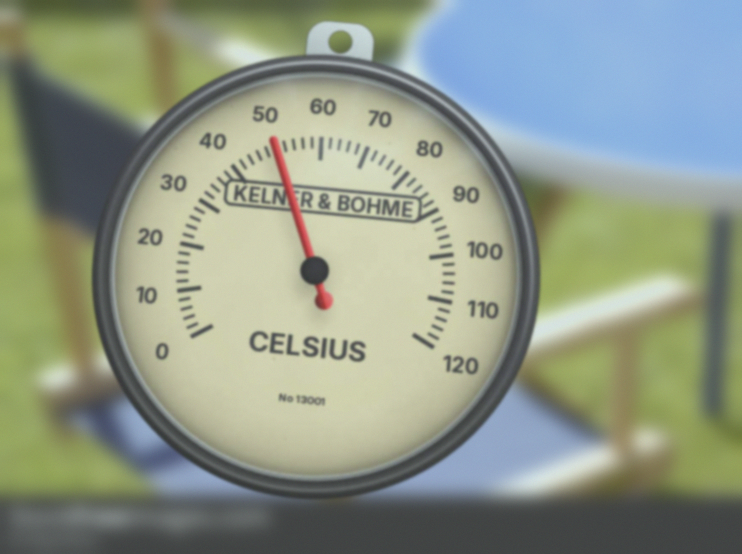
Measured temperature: **50** °C
